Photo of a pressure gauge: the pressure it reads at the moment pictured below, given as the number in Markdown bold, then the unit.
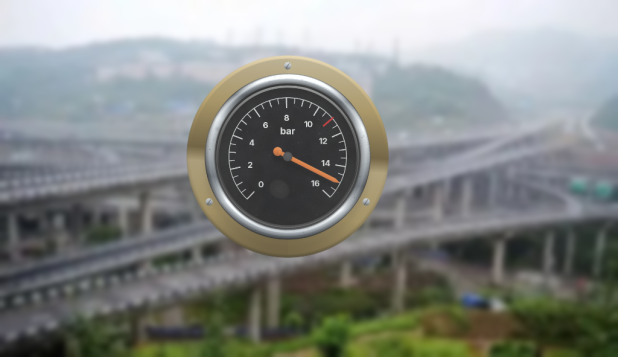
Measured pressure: **15** bar
